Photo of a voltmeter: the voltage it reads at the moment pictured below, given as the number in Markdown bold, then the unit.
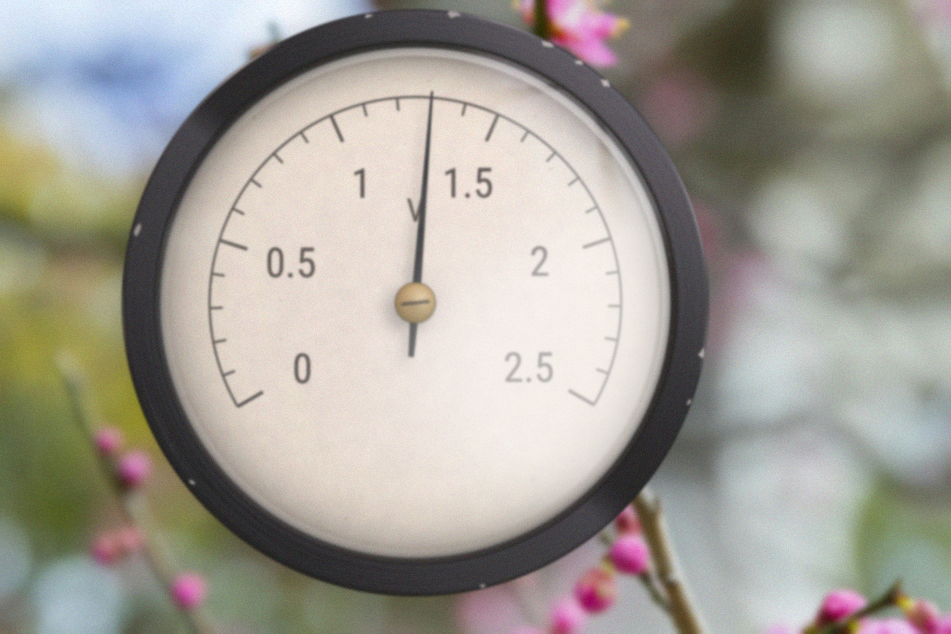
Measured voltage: **1.3** V
